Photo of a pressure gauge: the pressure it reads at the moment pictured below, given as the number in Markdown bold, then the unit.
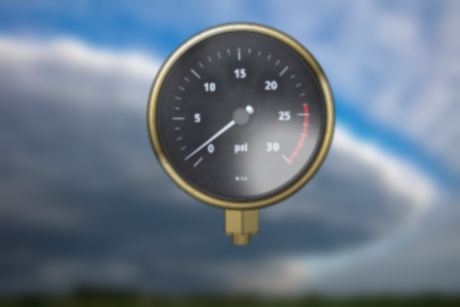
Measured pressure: **1** psi
